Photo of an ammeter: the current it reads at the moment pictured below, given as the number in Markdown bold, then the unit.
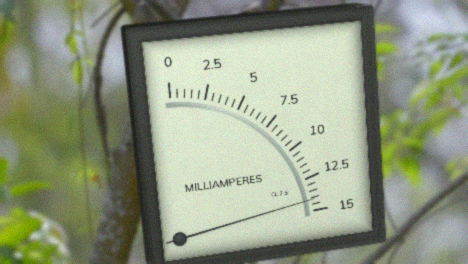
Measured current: **14** mA
